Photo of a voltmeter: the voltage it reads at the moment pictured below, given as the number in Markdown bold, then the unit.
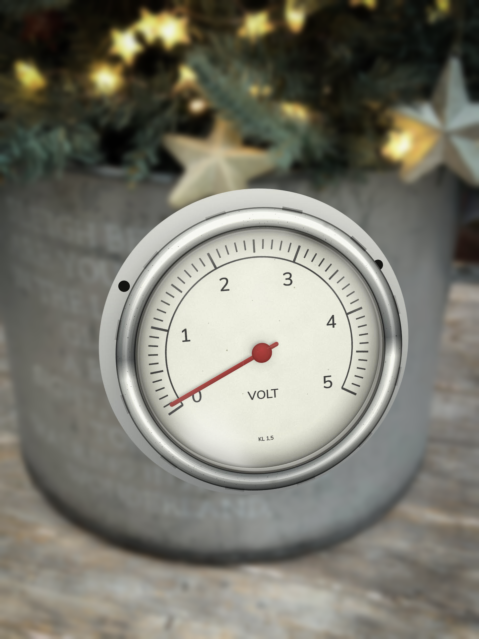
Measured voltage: **0.1** V
